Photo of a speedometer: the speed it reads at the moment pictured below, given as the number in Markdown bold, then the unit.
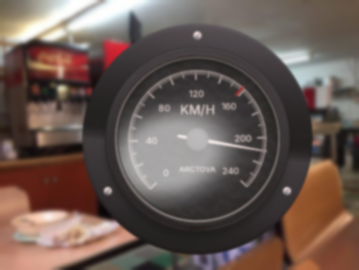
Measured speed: **210** km/h
